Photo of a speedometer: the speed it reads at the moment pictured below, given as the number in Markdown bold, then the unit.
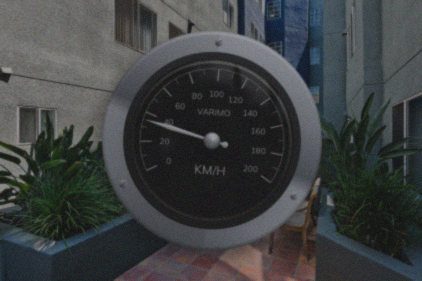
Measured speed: **35** km/h
